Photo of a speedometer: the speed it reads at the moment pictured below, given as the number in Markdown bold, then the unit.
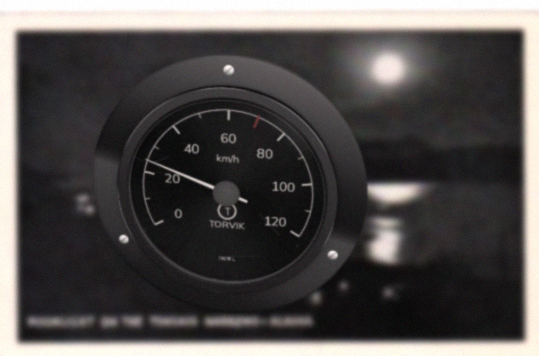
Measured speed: **25** km/h
